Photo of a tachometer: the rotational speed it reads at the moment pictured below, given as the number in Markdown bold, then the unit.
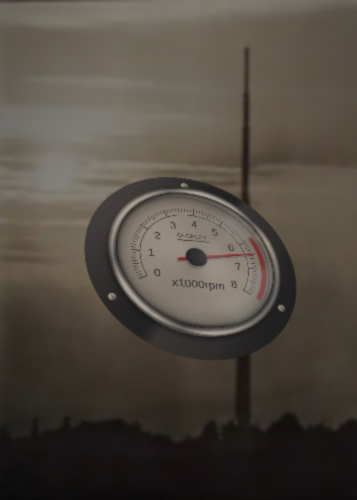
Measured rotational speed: **6500** rpm
